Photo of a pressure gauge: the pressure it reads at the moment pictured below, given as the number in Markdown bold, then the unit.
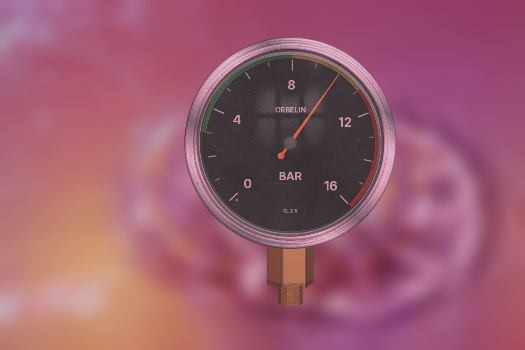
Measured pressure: **10** bar
